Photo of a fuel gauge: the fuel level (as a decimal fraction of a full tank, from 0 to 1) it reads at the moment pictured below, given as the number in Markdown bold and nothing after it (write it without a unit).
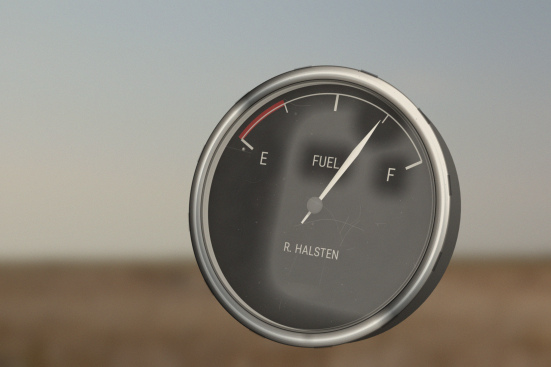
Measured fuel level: **0.75**
